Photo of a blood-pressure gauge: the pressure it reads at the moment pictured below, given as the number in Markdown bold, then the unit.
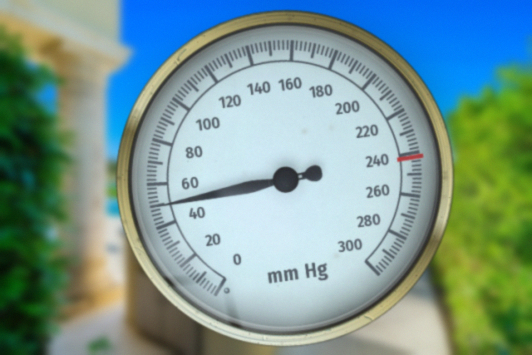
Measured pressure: **50** mmHg
